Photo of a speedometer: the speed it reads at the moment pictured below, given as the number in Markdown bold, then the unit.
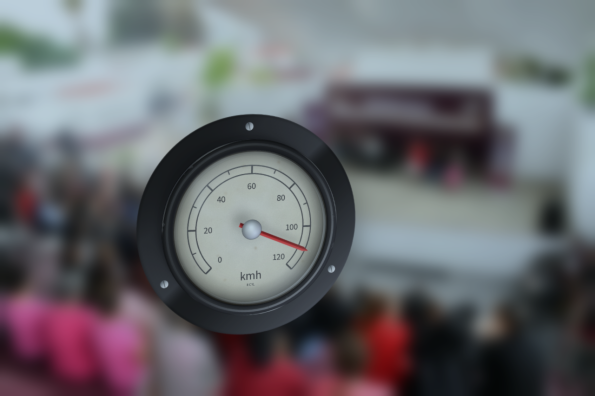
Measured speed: **110** km/h
